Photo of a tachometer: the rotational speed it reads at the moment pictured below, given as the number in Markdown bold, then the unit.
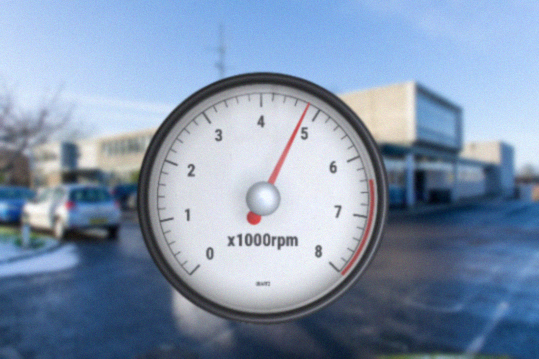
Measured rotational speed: **4800** rpm
